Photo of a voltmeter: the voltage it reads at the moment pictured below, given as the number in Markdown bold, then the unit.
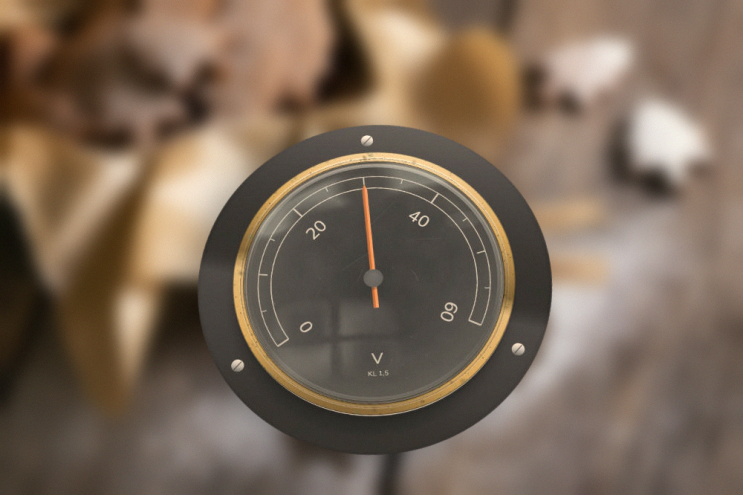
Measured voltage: **30** V
